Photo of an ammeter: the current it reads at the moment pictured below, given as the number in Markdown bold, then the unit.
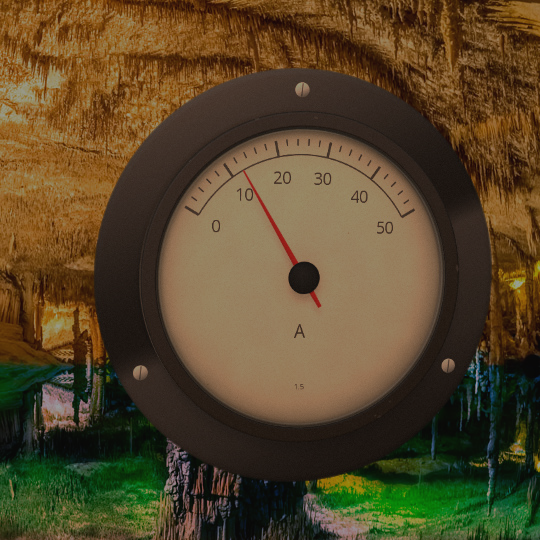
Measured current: **12** A
